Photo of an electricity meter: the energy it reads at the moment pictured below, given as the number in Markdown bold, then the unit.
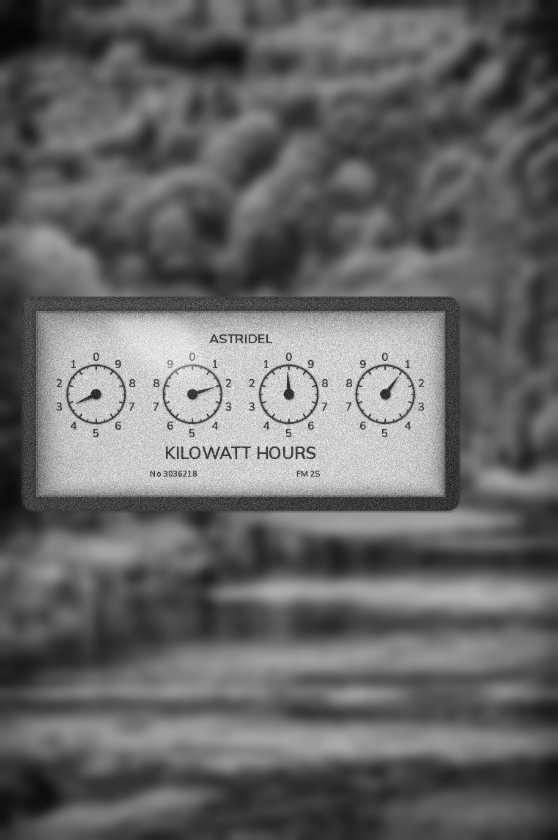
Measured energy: **3201** kWh
